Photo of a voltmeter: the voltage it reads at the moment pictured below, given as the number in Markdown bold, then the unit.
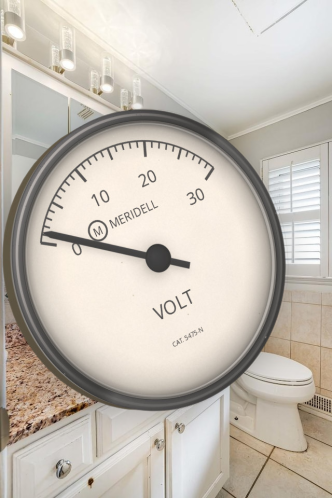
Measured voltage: **1** V
